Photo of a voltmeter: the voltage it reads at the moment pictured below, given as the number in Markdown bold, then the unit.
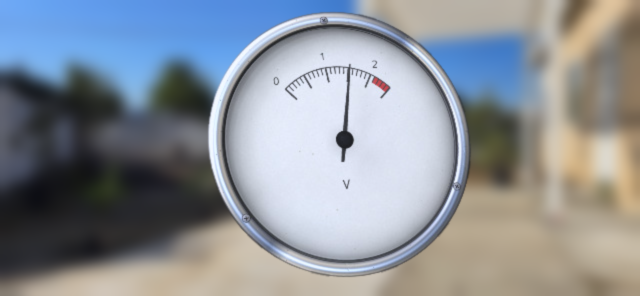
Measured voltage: **1.5** V
